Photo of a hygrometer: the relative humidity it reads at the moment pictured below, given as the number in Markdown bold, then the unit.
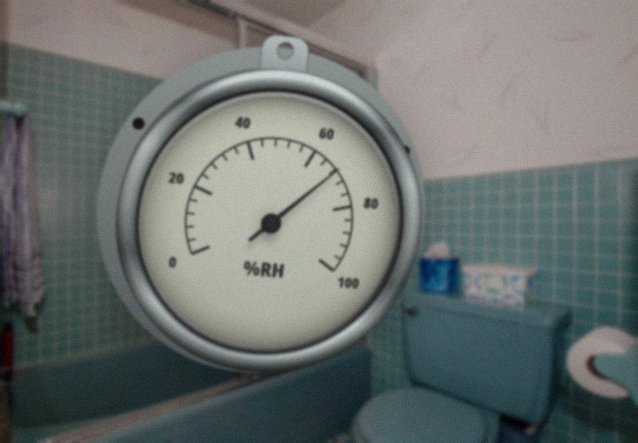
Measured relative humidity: **68** %
